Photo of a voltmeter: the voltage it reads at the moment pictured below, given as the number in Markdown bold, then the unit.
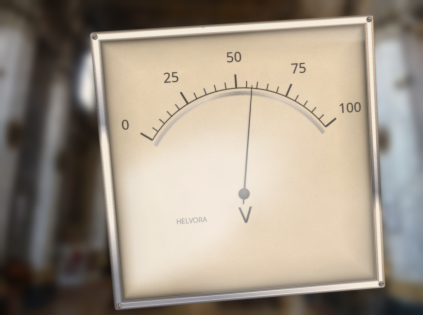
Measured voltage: **57.5** V
